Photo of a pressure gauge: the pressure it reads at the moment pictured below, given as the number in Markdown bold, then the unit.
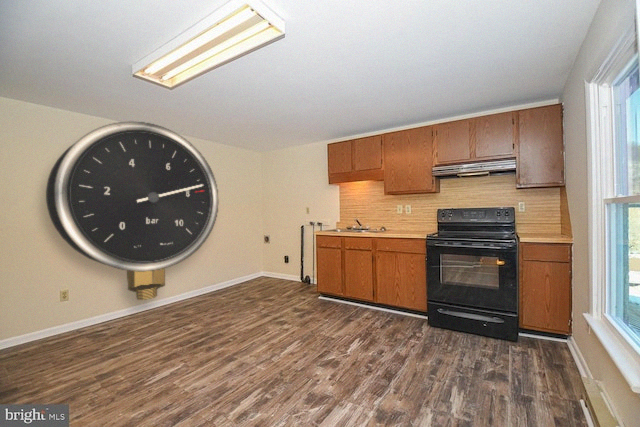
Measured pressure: **7.75** bar
